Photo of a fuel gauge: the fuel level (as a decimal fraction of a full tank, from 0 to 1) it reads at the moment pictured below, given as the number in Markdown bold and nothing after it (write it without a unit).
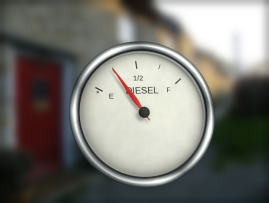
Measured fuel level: **0.25**
